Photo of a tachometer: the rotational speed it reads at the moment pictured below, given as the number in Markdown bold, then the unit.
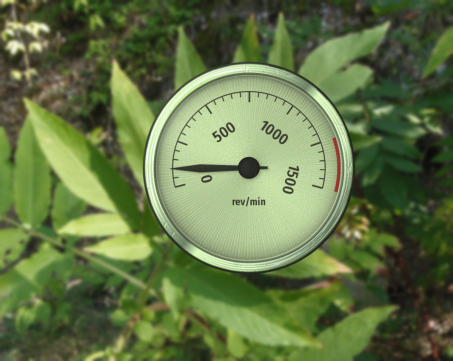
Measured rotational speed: **100** rpm
